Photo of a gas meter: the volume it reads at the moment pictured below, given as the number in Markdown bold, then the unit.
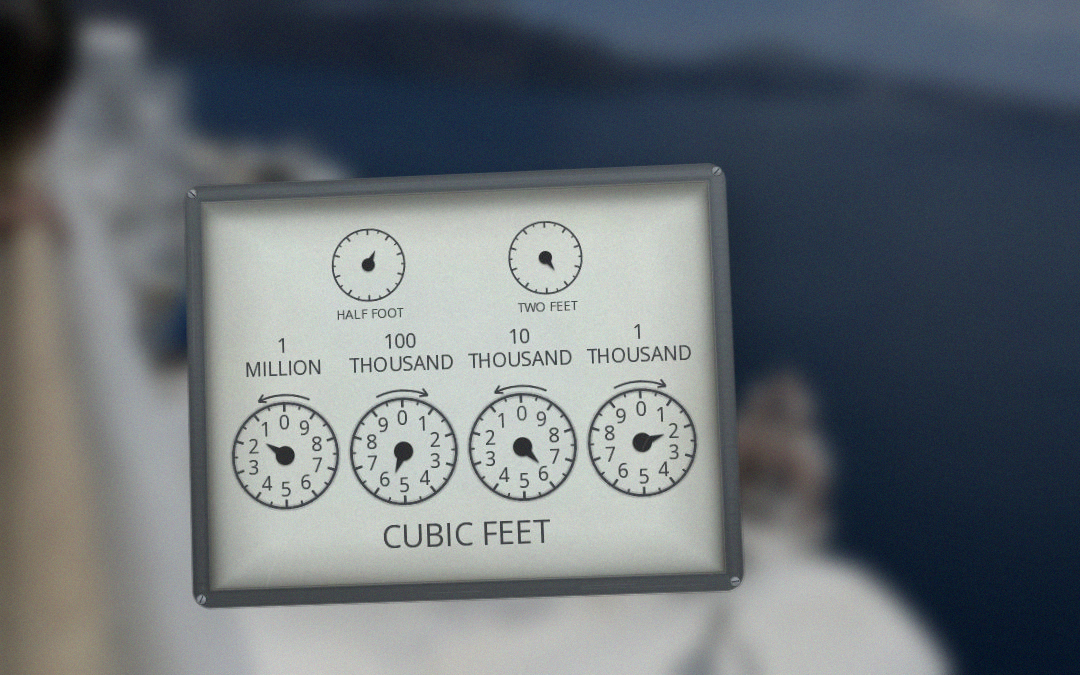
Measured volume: **156200** ft³
